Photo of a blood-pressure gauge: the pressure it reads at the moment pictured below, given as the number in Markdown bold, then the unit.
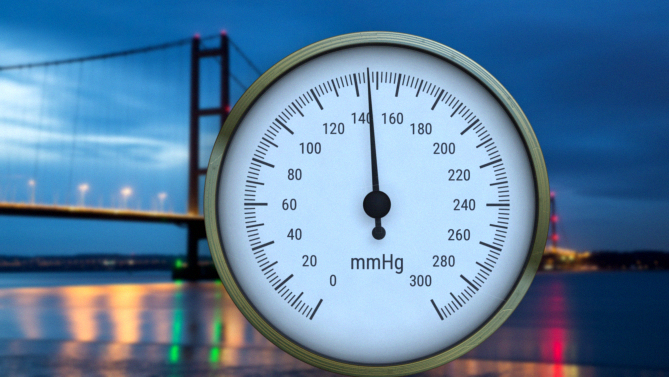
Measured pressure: **146** mmHg
